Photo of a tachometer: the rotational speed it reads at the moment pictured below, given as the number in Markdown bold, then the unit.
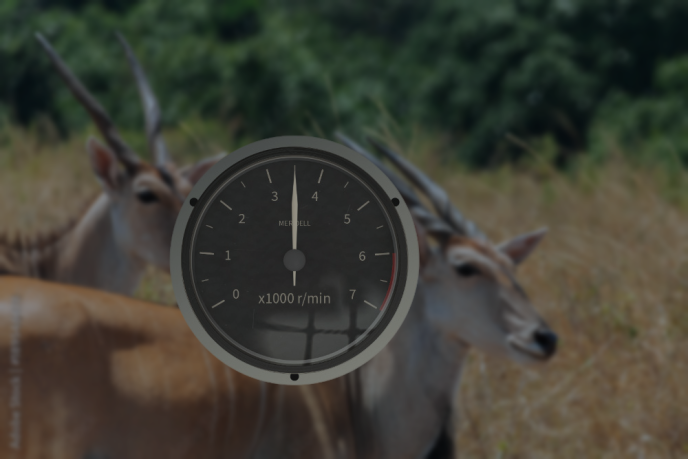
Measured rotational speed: **3500** rpm
